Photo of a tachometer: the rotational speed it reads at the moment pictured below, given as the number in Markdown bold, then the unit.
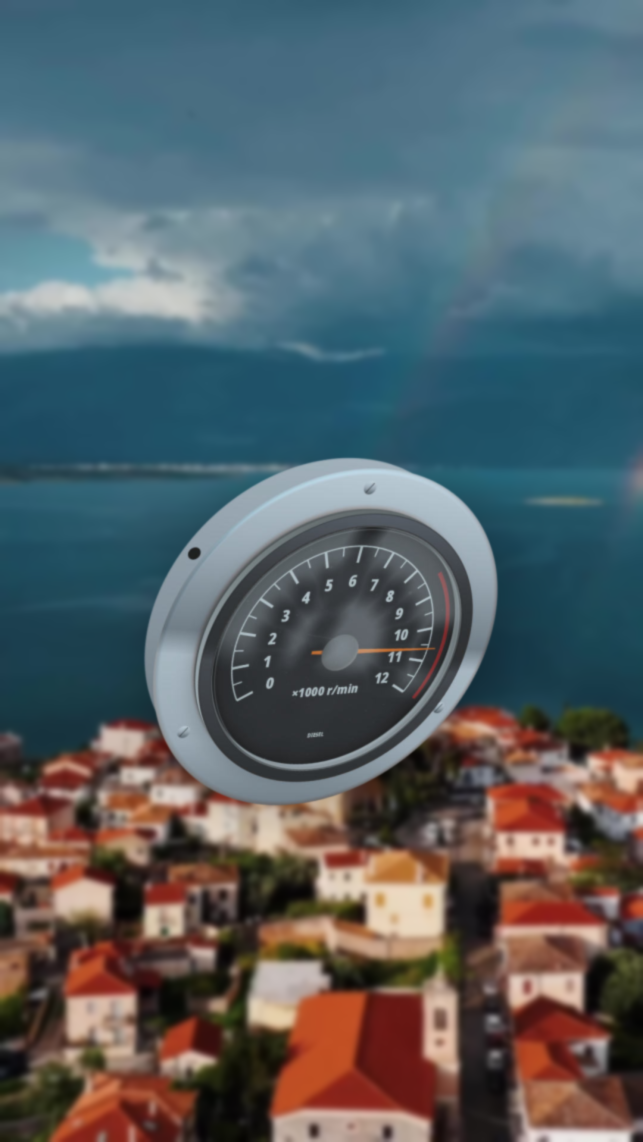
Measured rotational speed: **10500** rpm
